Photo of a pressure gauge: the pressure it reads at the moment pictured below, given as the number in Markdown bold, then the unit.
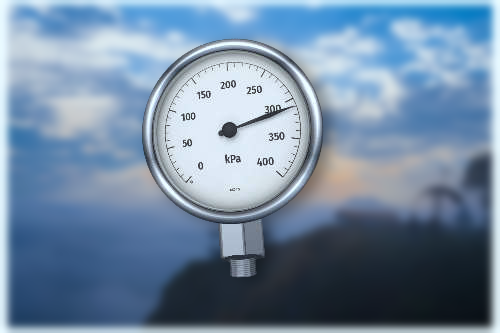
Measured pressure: **310** kPa
